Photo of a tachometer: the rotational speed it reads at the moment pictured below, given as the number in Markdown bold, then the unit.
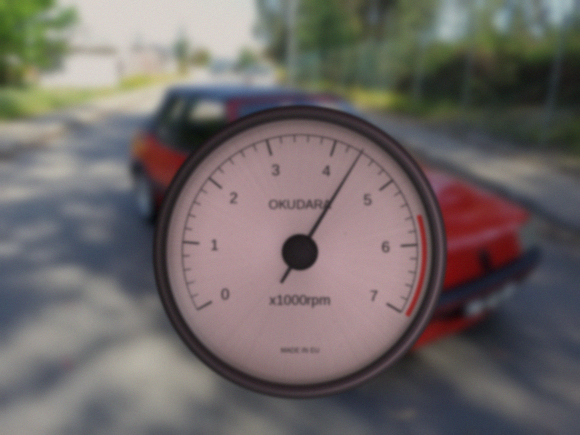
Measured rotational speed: **4400** rpm
